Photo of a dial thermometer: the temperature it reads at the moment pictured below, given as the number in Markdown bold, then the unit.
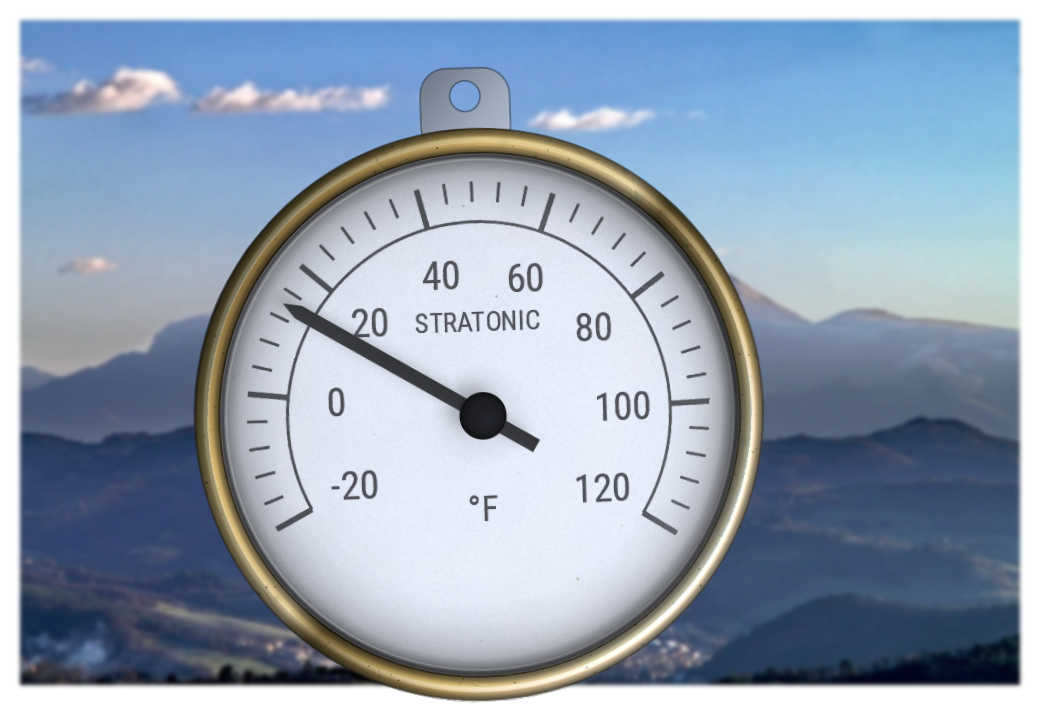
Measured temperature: **14** °F
